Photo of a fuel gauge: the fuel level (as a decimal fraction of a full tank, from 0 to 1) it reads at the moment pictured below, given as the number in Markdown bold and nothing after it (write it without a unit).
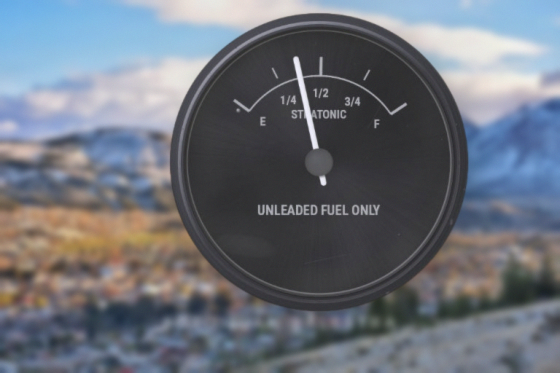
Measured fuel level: **0.375**
